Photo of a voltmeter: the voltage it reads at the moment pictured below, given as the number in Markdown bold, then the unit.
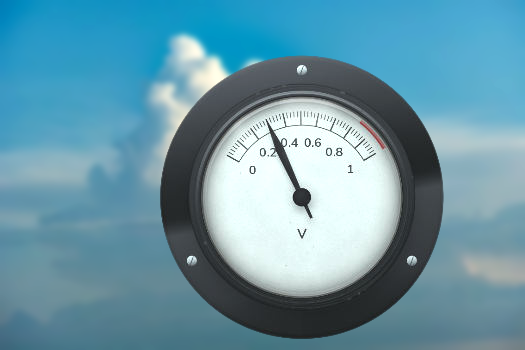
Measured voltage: **0.3** V
